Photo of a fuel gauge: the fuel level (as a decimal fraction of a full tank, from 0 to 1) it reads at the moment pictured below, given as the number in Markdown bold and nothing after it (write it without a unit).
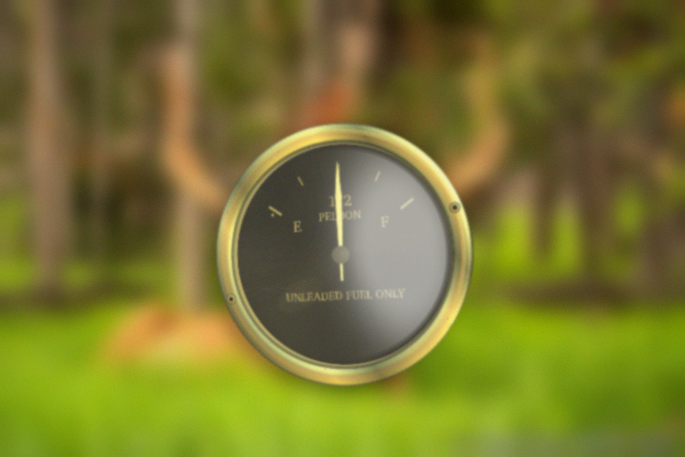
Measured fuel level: **0.5**
